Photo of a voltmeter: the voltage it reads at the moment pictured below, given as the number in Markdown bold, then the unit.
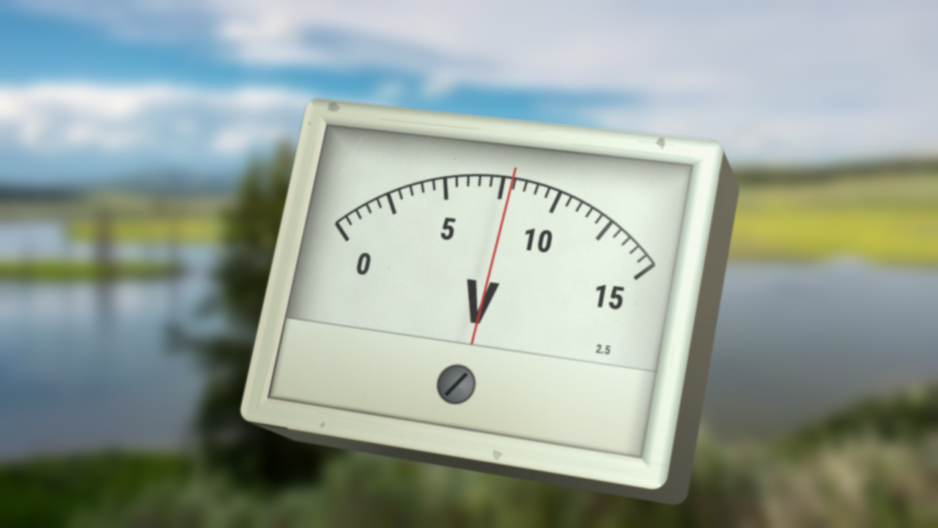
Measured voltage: **8** V
